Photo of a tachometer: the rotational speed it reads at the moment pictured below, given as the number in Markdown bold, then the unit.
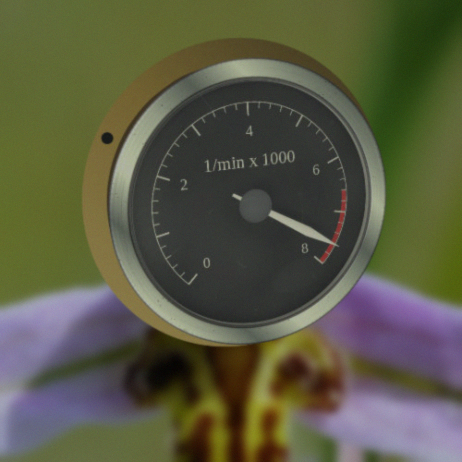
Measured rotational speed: **7600** rpm
